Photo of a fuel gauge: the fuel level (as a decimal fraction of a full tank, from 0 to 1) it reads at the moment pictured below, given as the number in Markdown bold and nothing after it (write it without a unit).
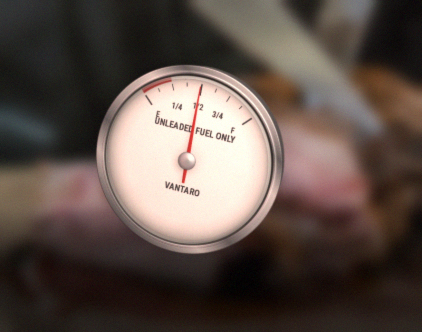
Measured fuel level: **0.5**
